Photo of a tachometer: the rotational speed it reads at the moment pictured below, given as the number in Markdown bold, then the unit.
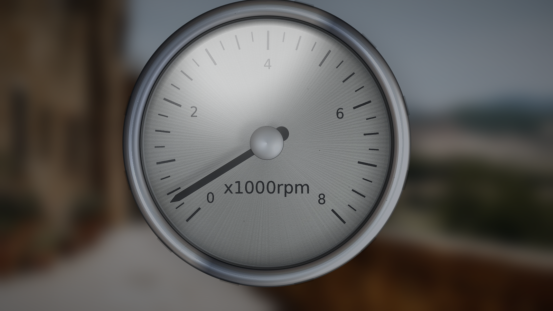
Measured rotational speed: **375** rpm
